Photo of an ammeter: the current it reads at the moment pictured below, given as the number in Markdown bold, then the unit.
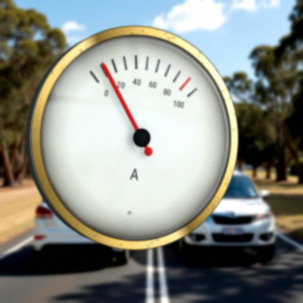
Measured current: **10** A
